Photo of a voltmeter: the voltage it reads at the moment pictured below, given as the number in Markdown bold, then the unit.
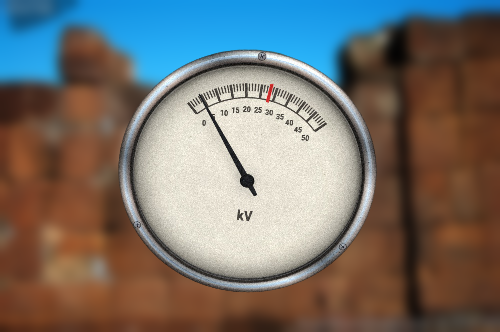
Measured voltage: **5** kV
